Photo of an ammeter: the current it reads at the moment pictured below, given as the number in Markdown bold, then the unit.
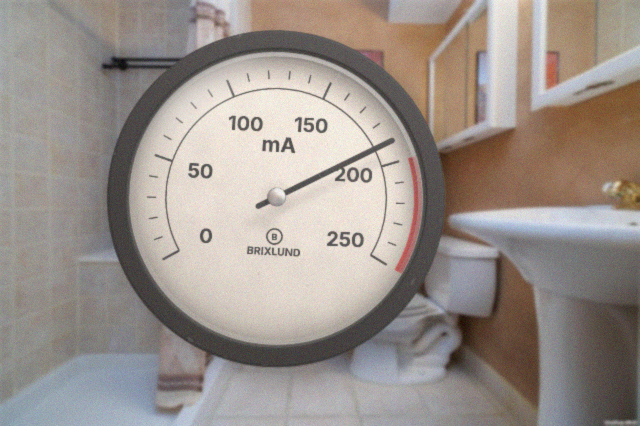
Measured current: **190** mA
